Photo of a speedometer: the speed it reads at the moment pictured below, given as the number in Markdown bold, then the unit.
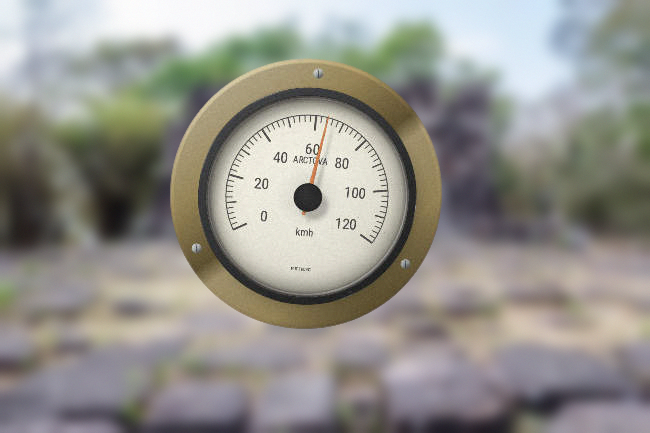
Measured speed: **64** km/h
